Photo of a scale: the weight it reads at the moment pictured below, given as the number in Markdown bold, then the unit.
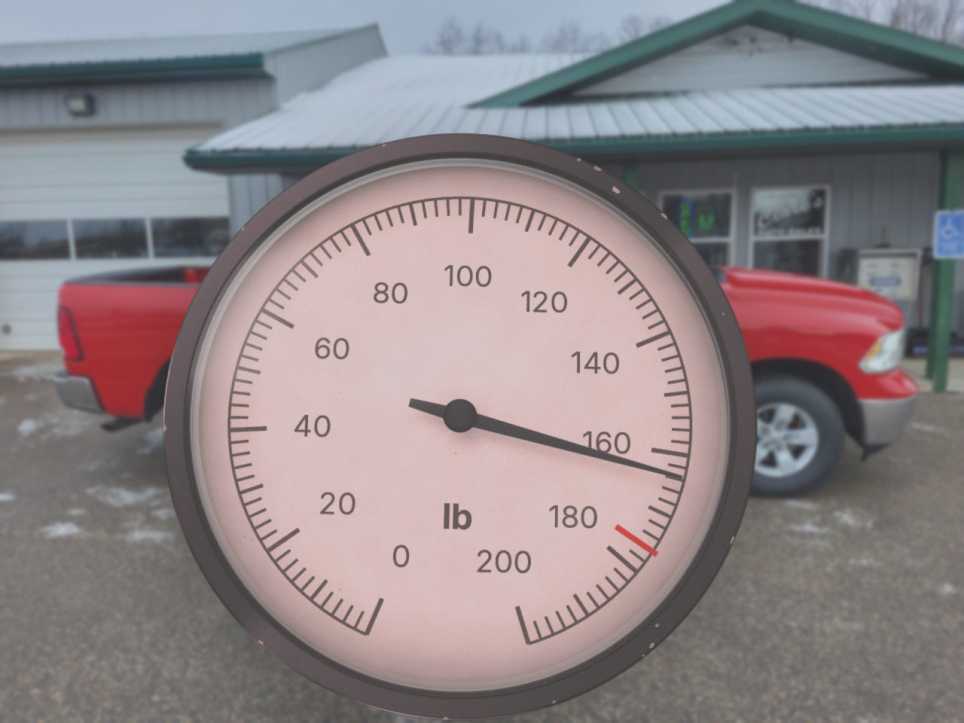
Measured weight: **164** lb
